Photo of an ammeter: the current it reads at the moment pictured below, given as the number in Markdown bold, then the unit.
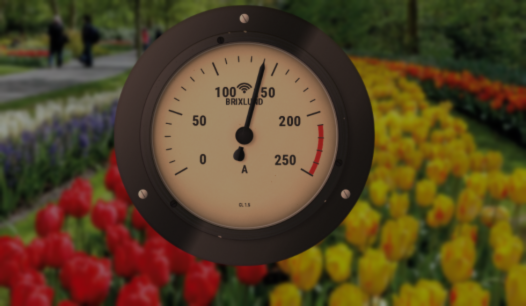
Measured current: **140** A
